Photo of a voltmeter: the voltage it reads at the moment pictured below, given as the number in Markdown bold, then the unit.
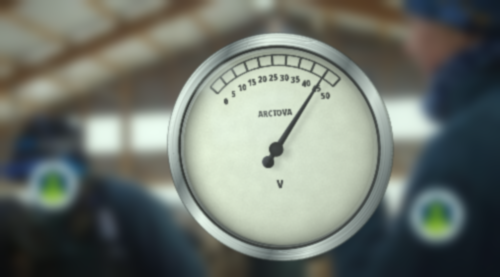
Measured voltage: **45** V
